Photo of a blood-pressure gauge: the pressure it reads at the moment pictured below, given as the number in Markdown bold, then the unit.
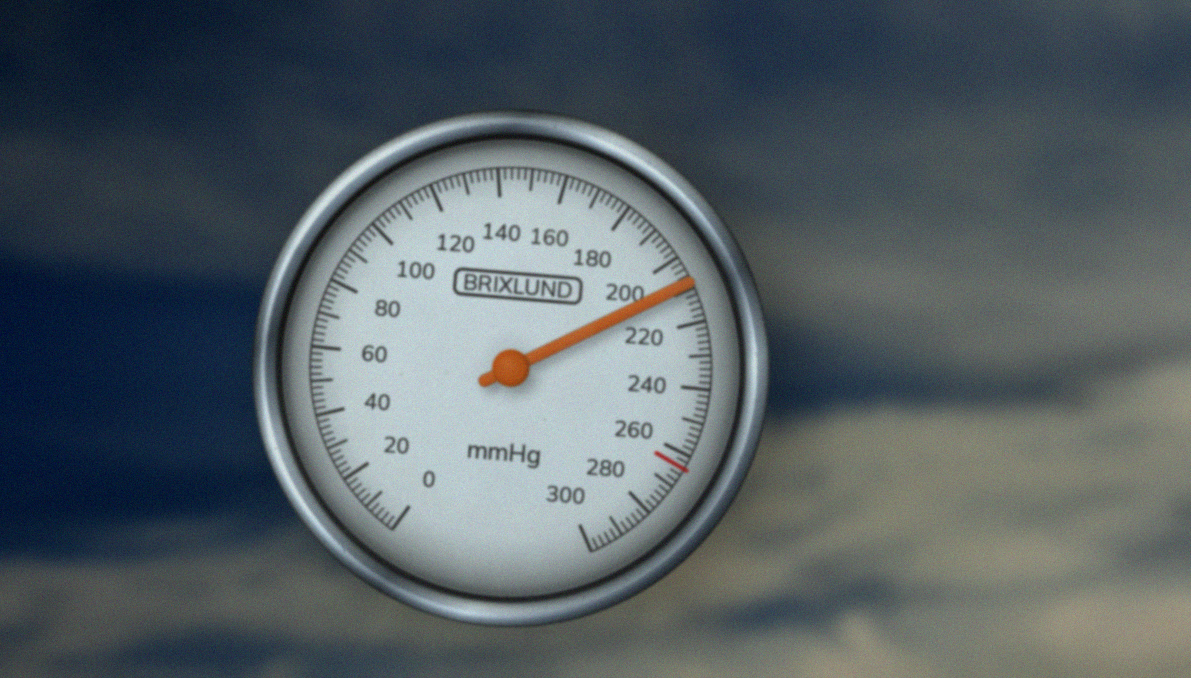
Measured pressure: **208** mmHg
